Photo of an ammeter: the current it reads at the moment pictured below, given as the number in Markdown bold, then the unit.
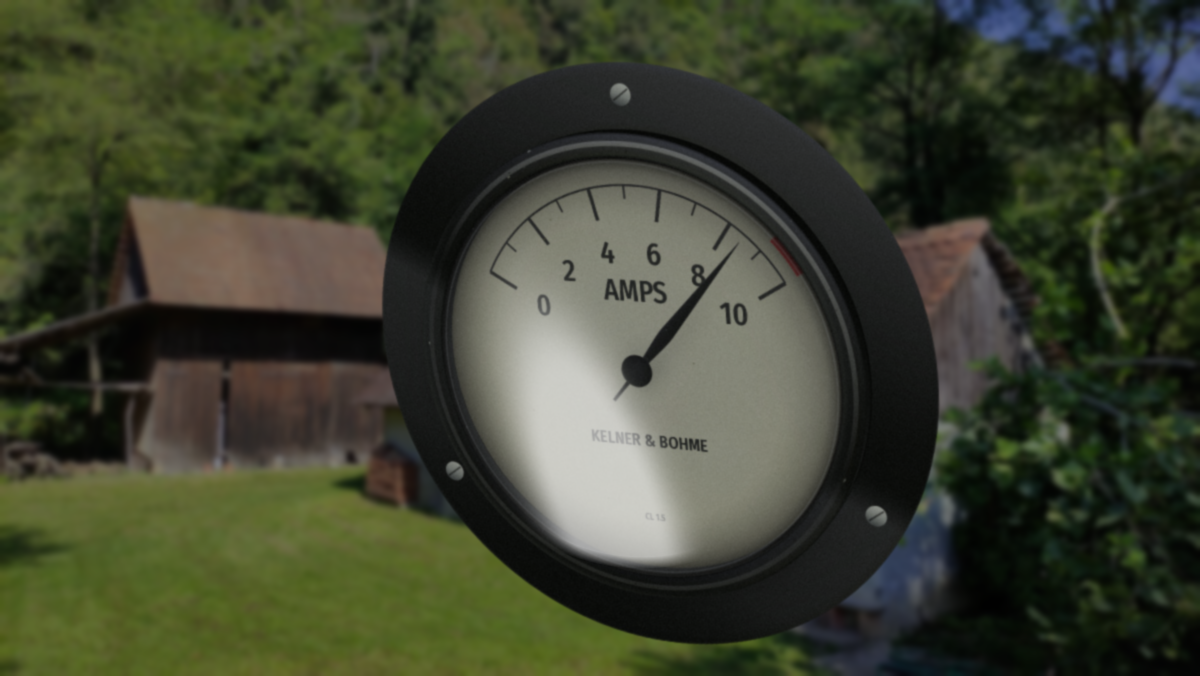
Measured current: **8.5** A
